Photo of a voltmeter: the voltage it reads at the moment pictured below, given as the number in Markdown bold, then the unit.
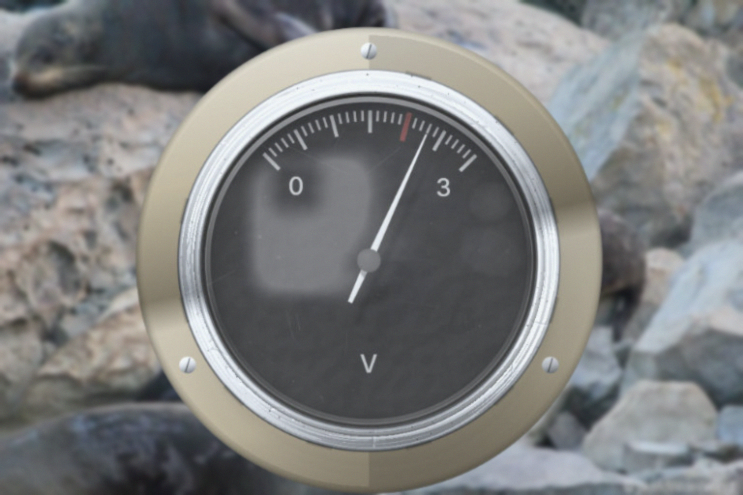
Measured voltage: **2.3** V
